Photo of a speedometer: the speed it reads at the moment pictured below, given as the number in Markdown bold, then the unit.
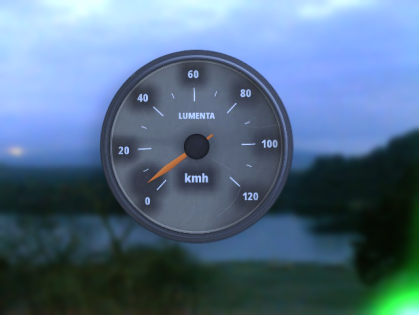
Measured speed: **5** km/h
